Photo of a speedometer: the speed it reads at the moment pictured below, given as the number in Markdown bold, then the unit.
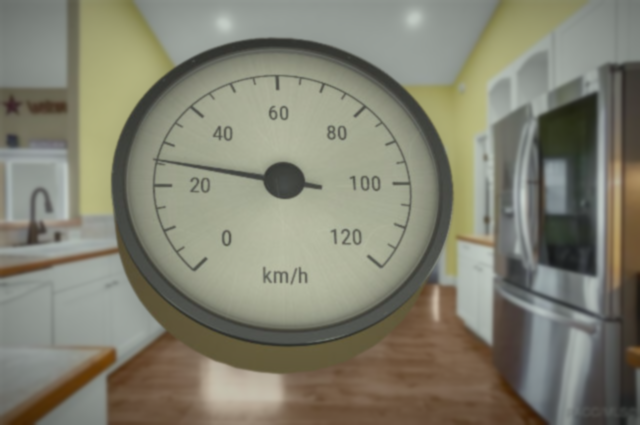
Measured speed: **25** km/h
